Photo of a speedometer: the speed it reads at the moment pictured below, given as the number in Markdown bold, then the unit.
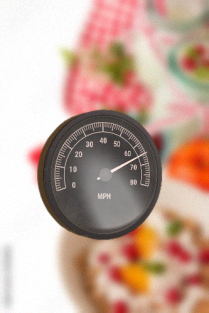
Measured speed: **65** mph
